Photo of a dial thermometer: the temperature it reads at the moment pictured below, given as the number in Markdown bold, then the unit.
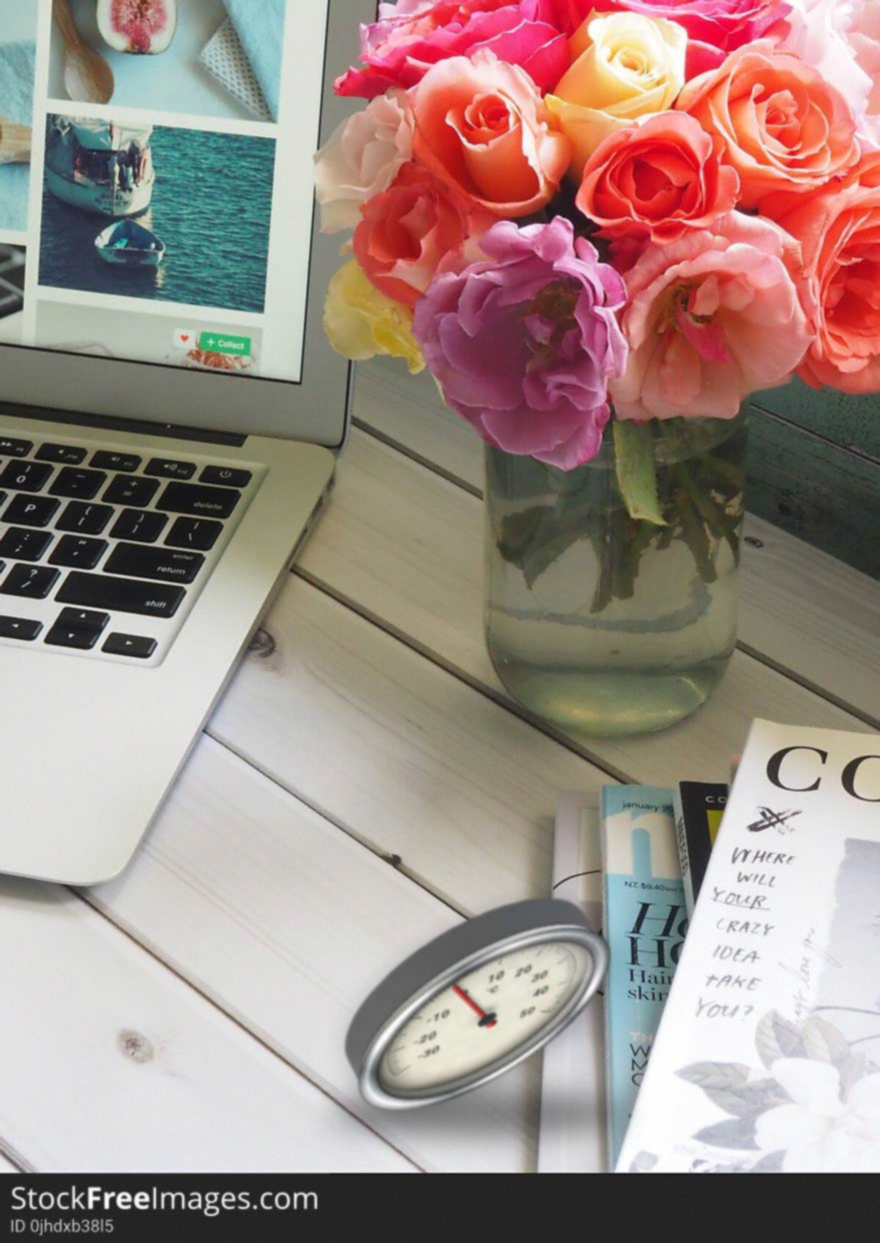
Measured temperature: **0** °C
